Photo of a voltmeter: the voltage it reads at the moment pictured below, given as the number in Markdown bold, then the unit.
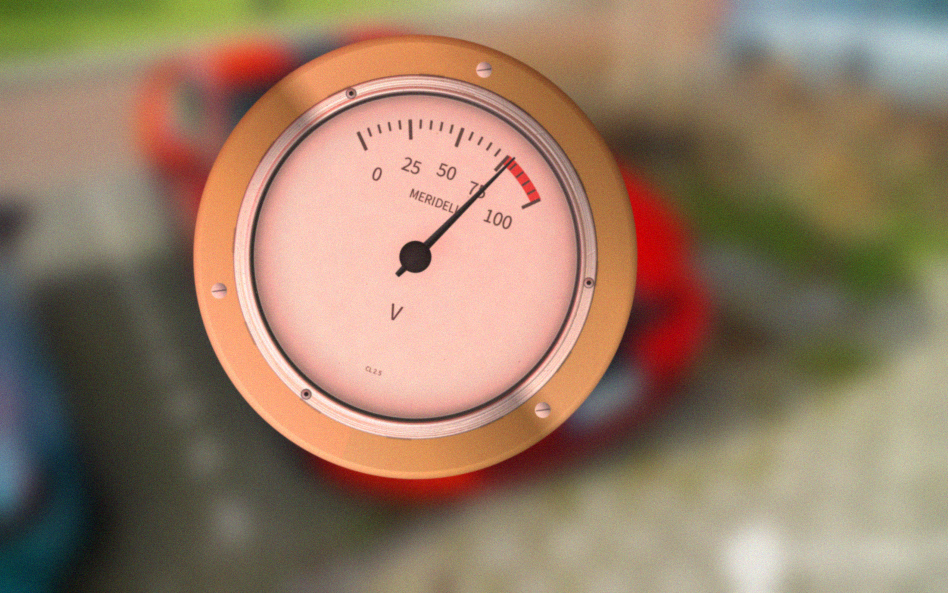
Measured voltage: **77.5** V
